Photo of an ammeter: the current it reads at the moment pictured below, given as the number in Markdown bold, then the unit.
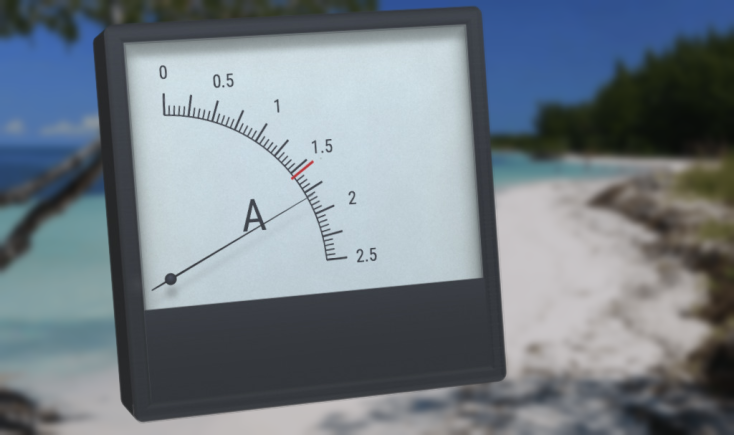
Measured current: **1.8** A
